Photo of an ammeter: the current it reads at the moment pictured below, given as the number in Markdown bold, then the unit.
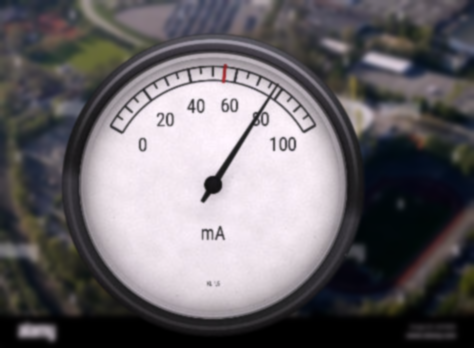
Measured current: **77.5** mA
